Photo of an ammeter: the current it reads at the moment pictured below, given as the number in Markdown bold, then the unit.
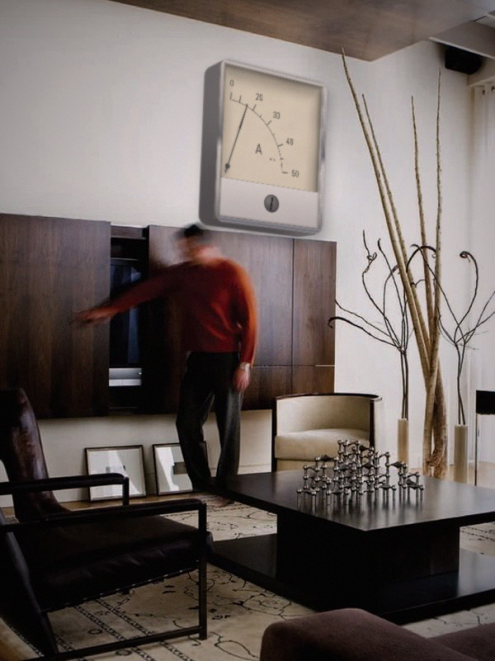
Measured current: **15** A
